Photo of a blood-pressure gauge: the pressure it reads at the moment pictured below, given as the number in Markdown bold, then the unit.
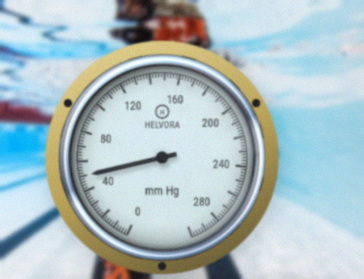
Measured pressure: **50** mmHg
